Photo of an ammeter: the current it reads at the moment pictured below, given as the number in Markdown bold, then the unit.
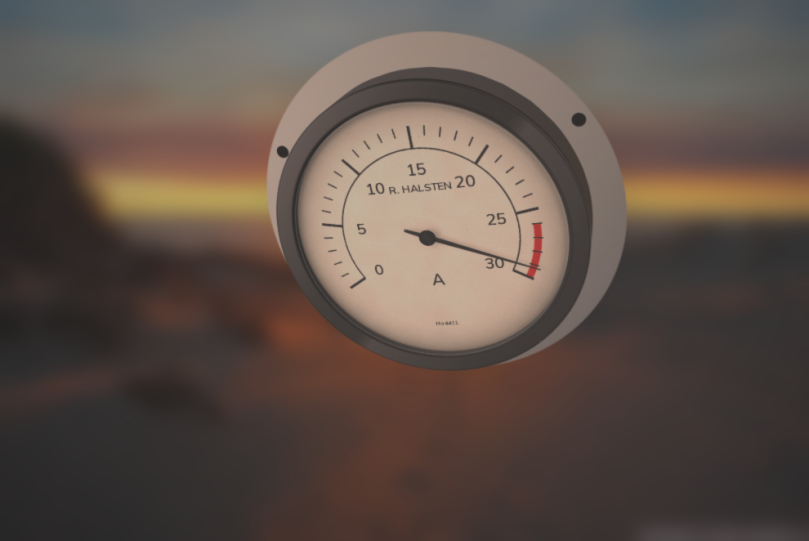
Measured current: **29** A
